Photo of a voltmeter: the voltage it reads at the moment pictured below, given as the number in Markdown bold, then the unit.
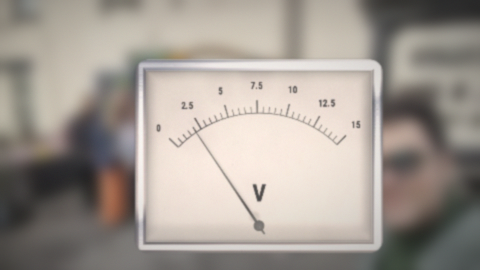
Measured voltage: **2** V
